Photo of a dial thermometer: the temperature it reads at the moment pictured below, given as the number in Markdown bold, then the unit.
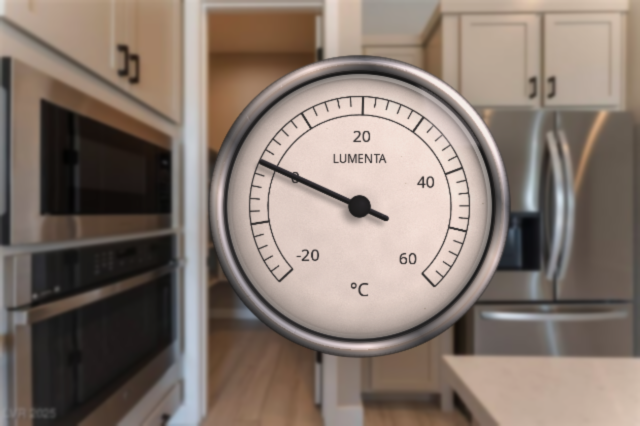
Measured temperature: **0** °C
